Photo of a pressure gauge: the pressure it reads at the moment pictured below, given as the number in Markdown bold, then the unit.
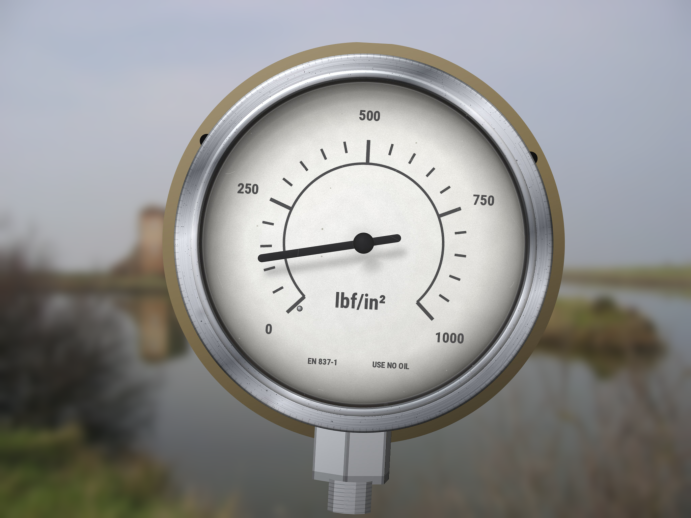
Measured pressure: **125** psi
